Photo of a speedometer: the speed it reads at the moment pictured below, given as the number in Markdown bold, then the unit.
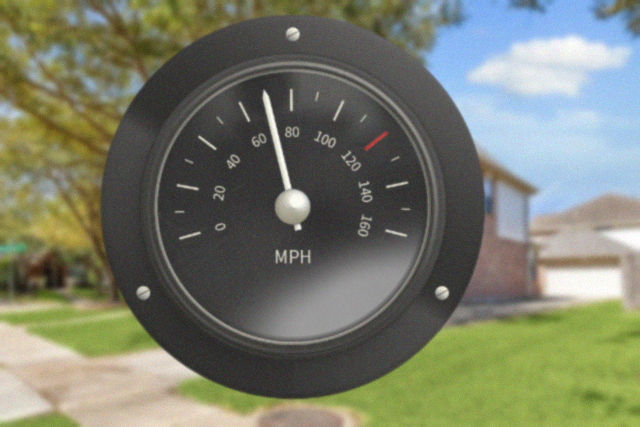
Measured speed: **70** mph
